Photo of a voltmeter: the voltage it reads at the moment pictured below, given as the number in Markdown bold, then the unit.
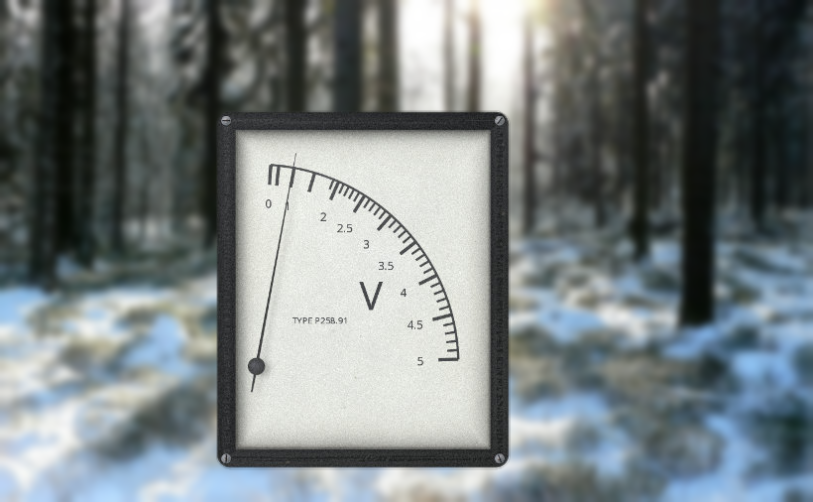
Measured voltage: **1** V
